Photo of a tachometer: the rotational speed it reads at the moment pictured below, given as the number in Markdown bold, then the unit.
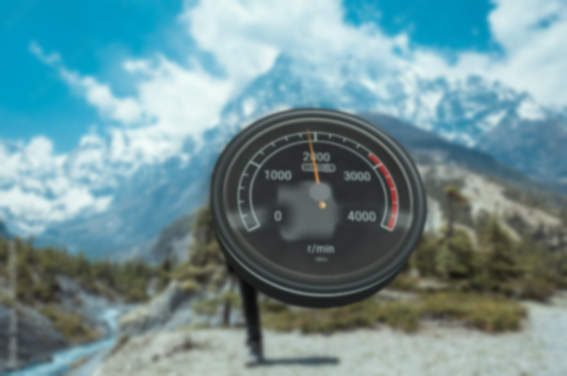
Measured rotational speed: **1900** rpm
